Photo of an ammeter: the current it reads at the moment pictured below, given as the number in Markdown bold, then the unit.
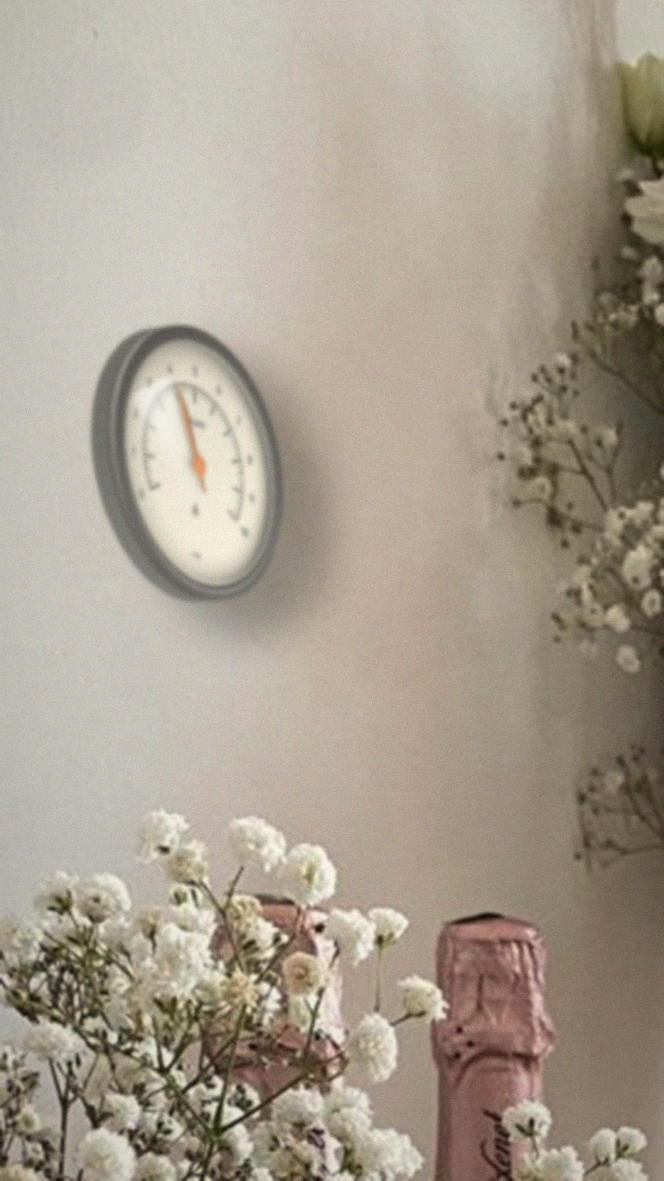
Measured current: **4** A
